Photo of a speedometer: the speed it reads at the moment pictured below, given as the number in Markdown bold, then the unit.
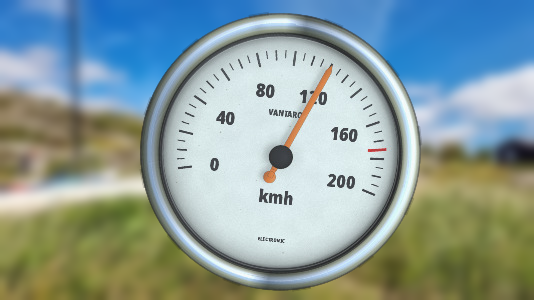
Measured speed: **120** km/h
